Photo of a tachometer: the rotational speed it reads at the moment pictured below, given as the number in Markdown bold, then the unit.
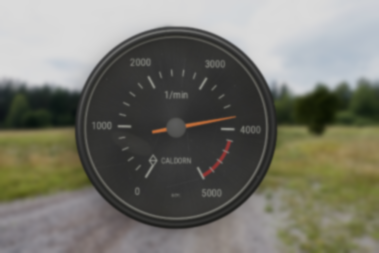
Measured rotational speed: **3800** rpm
